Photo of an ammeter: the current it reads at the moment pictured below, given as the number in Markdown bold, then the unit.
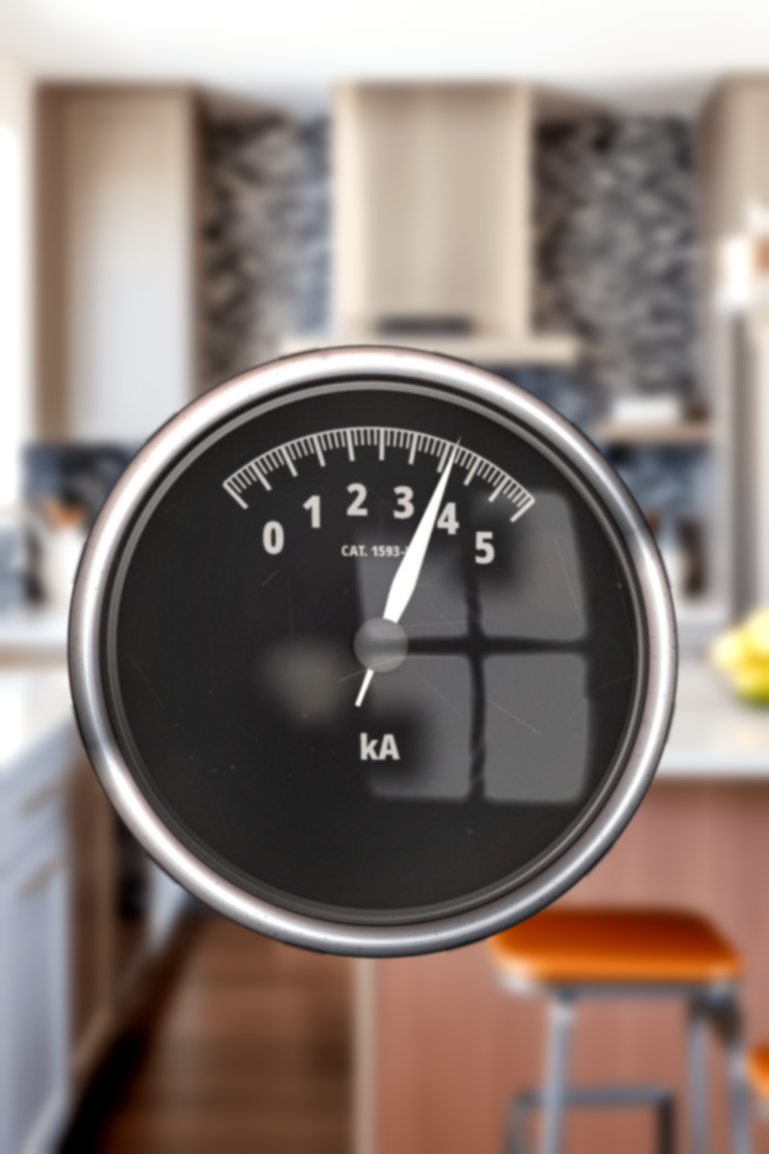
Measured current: **3.6** kA
